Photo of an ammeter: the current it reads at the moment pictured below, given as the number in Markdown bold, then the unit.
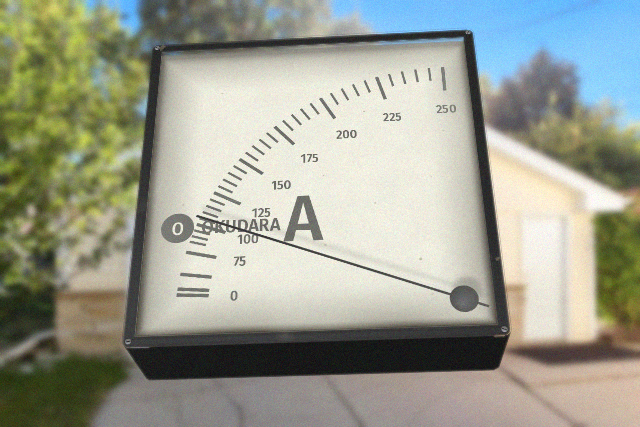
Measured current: **105** A
